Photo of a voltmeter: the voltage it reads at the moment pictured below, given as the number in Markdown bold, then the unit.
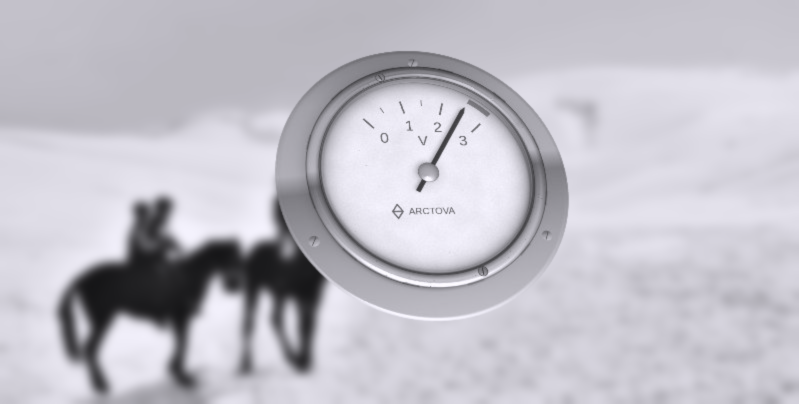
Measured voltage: **2.5** V
